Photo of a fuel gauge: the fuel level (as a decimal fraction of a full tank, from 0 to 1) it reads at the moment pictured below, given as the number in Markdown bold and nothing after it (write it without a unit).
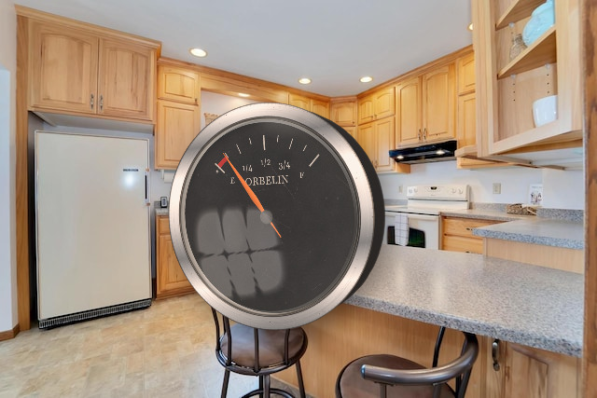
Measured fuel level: **0.125**
